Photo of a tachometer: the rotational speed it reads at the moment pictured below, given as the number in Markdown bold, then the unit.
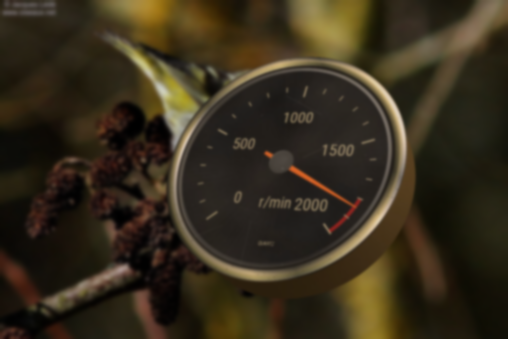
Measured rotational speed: **1850** rpm
